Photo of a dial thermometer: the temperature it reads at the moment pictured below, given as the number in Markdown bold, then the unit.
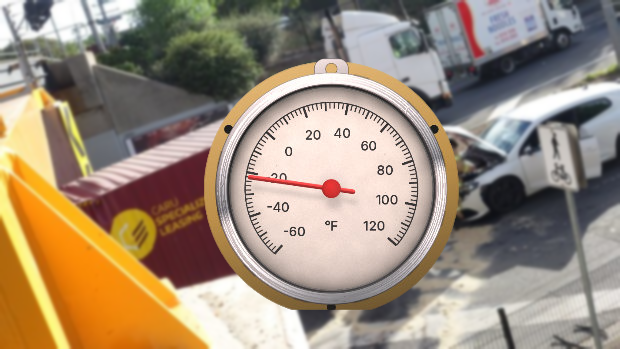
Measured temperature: **-22** °F
